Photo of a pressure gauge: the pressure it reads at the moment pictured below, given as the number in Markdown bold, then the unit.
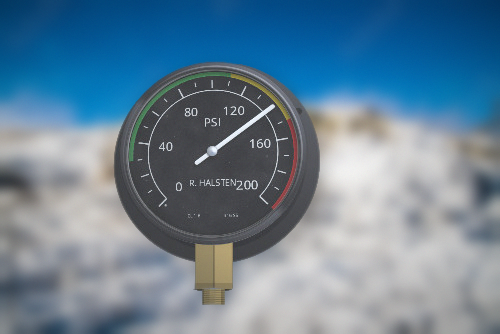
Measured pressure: **140** psi
